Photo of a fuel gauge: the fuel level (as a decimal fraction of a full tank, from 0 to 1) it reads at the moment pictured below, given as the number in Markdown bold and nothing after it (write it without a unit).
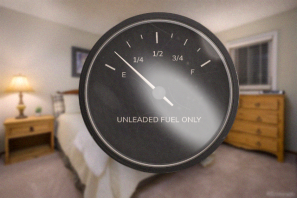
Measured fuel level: **0.125**
